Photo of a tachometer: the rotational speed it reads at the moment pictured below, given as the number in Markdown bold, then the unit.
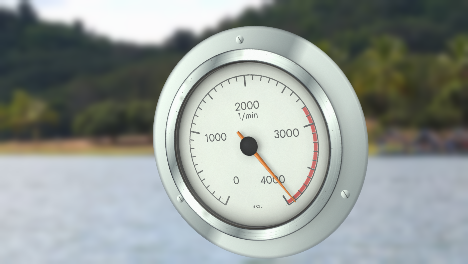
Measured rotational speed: **3900** rpm
